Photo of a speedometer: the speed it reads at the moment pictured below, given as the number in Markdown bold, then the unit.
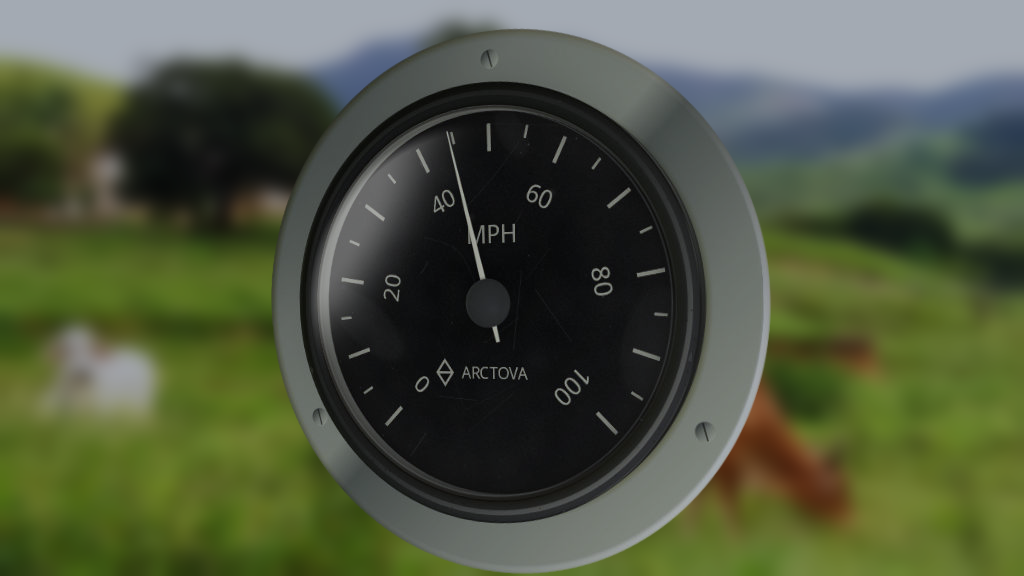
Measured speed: **45** mph
